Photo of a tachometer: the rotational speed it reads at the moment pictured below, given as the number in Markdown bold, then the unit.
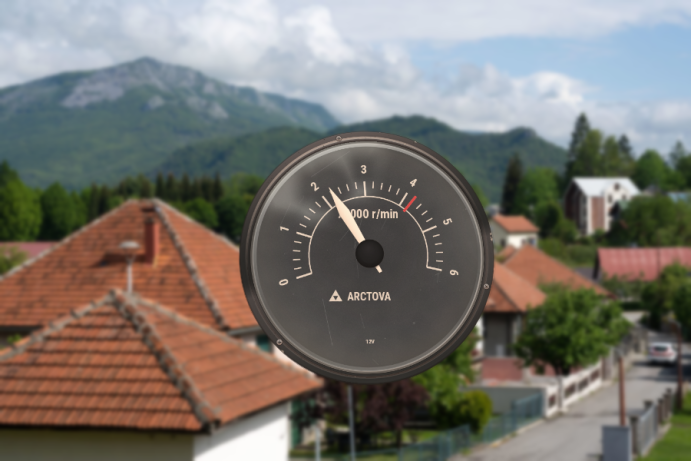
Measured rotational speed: **2200** rpm
